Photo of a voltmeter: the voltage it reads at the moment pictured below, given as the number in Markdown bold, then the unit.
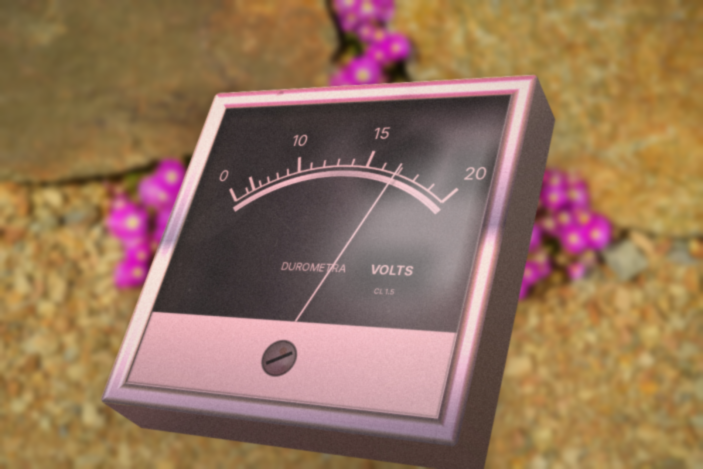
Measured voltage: **17** V
